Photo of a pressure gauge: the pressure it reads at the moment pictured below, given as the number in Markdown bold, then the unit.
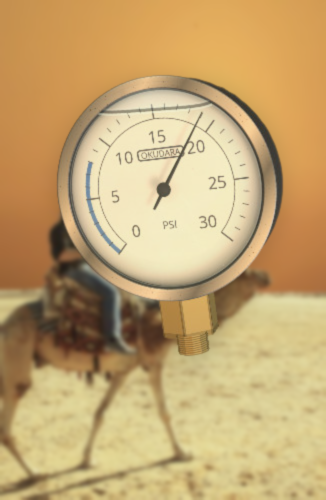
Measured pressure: **19** psi
